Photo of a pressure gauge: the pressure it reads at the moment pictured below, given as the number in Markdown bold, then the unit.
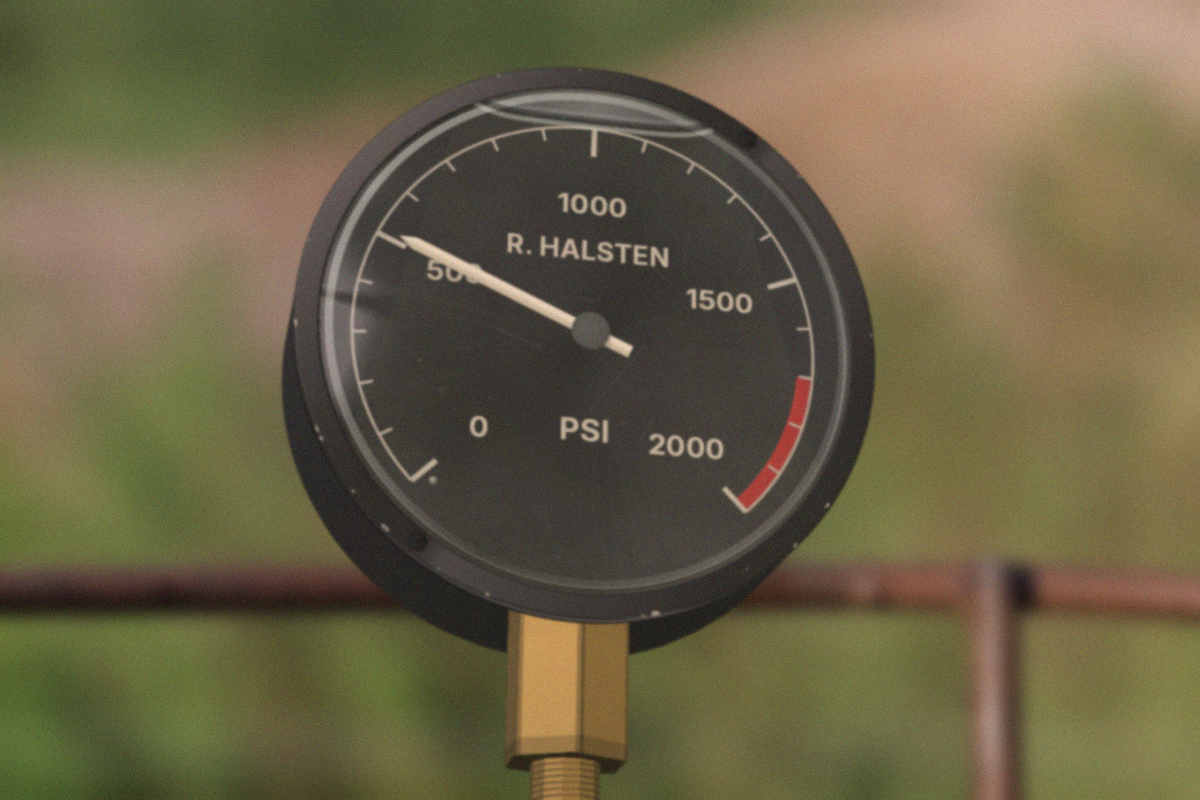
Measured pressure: **500** psi
